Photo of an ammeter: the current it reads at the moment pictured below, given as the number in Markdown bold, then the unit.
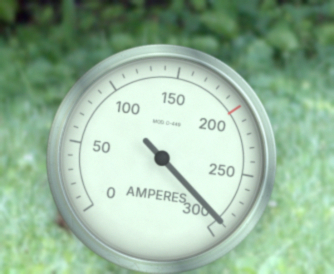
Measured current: **290** A
